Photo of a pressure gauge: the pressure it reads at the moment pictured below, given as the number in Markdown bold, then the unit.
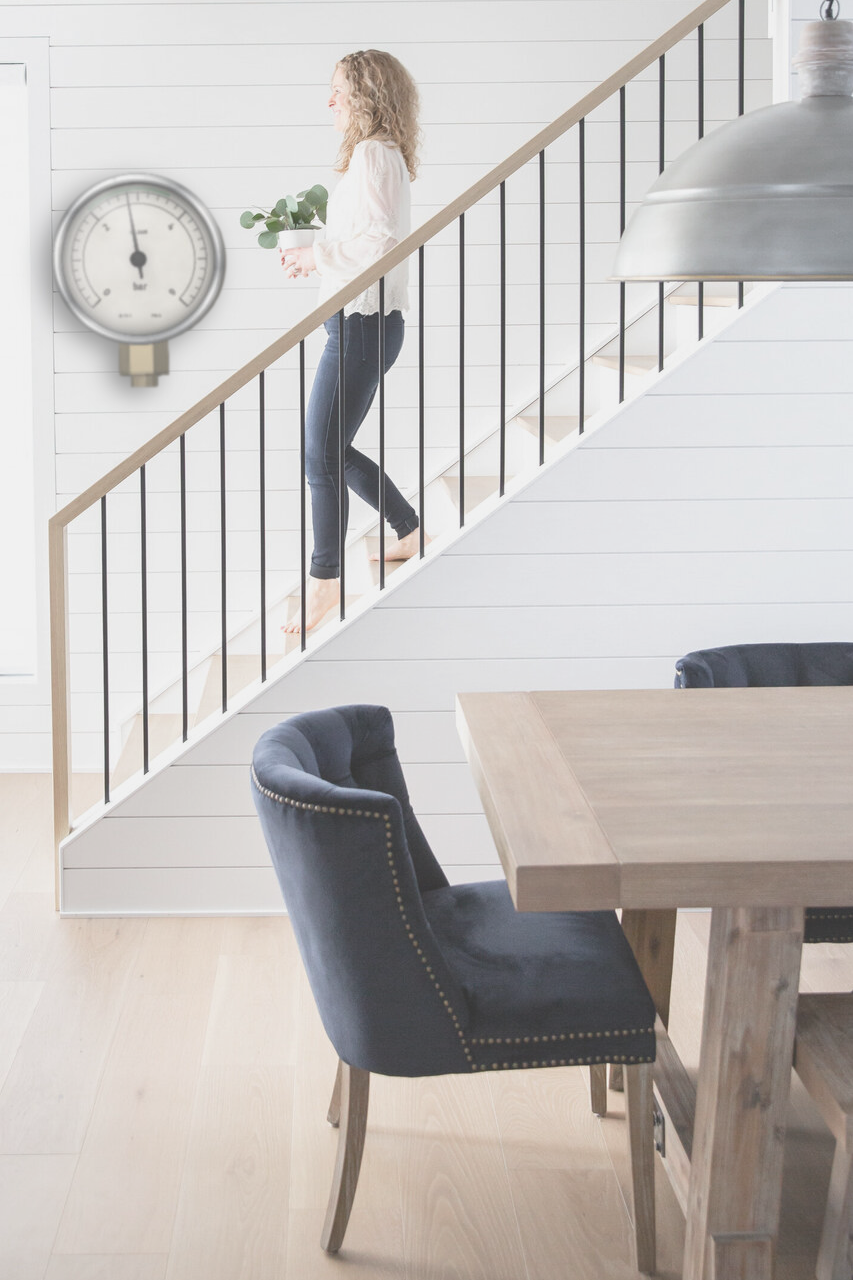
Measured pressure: **2.8** bar
